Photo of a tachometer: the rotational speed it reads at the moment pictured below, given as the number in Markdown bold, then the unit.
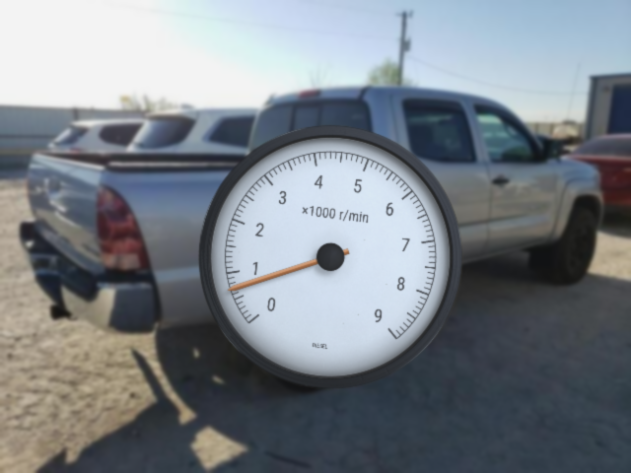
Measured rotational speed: **700** rpm
